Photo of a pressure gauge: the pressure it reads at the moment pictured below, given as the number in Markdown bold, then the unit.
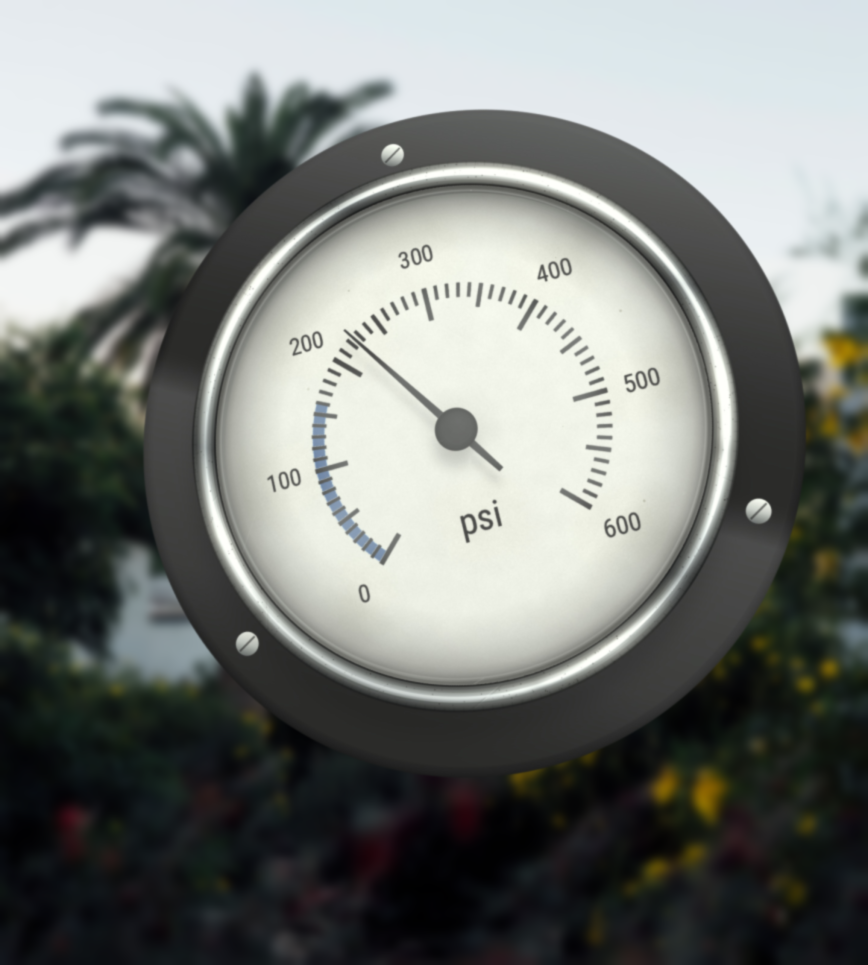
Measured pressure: **225** psi
